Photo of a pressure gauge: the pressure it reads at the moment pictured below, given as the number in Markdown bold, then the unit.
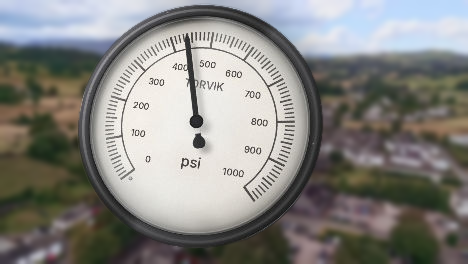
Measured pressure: **440** psi
